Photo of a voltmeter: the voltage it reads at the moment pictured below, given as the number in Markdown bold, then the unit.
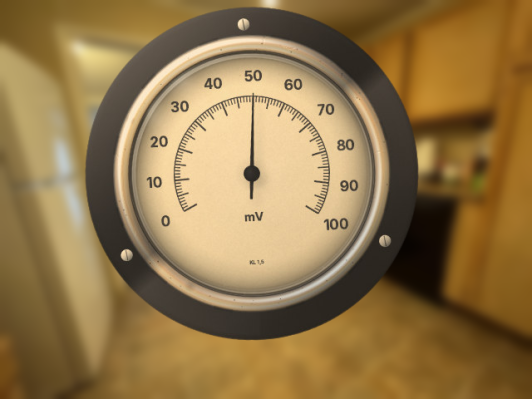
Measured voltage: **50** mV
